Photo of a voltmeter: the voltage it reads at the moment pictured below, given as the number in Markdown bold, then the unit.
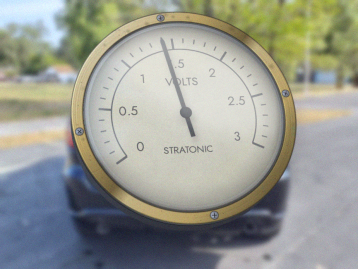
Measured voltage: **1.4** V
